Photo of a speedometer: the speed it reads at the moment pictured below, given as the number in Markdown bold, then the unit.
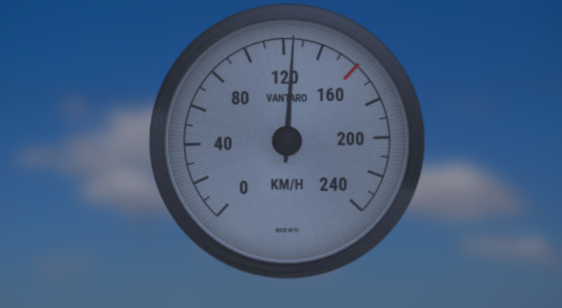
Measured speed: **125** km/h
